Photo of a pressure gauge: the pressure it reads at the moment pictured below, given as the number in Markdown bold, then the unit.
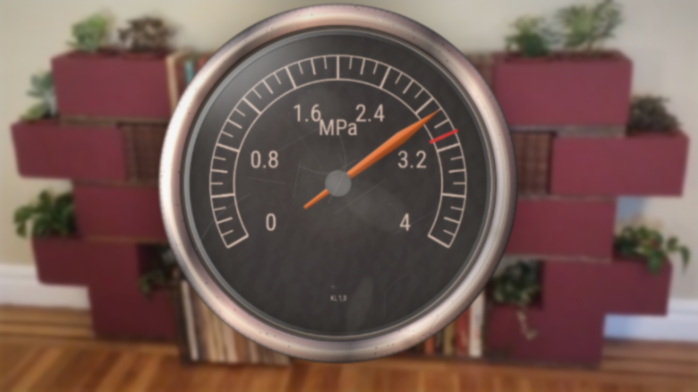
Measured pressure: **2.9** MPa
